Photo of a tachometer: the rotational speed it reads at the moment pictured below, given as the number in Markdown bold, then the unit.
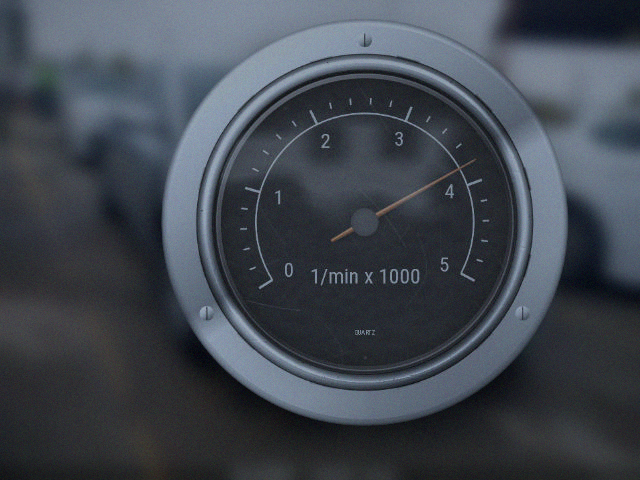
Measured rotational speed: **3800** rpm
